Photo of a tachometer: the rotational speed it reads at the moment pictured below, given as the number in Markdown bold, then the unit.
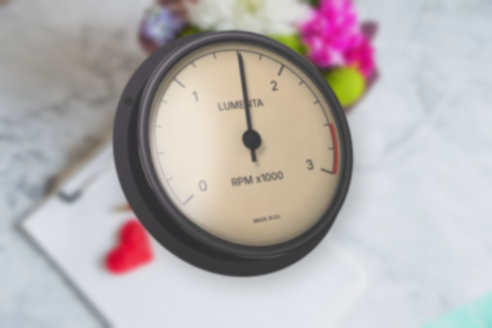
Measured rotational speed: **1600** rpm
